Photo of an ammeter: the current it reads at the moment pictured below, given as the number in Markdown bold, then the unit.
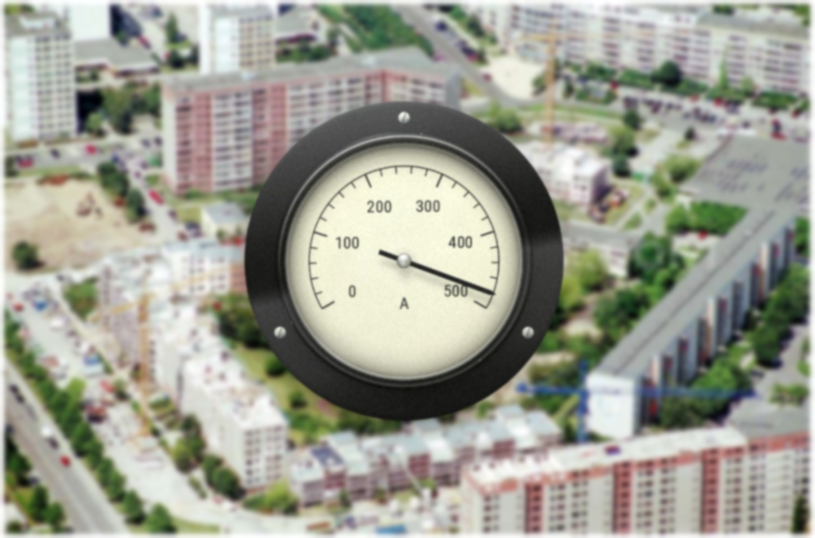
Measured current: **480** A
